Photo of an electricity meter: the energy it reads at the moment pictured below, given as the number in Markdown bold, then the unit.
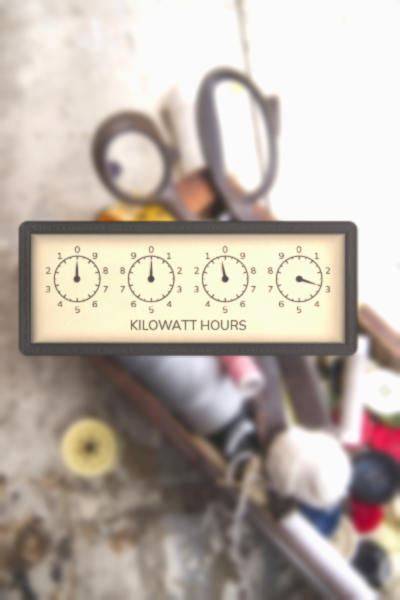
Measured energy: **3** kWh
